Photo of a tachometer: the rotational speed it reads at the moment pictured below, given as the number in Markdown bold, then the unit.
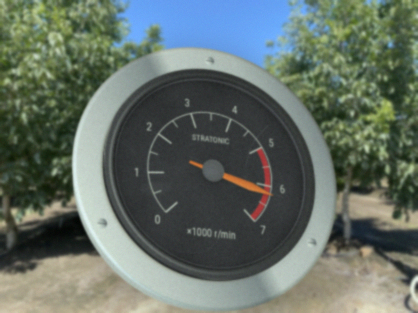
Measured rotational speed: **6250** rpm
